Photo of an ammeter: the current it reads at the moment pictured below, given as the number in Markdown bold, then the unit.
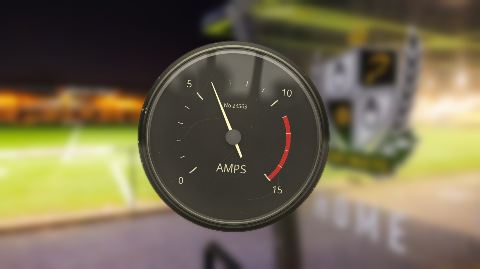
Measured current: **6** A
